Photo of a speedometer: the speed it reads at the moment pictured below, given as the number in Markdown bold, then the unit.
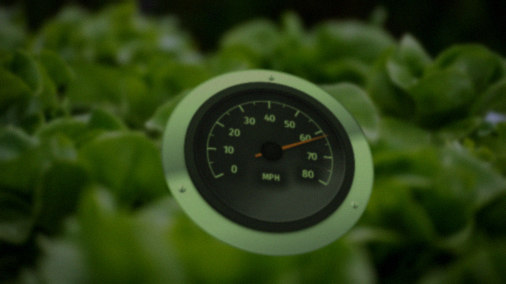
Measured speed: **62.5** mph
